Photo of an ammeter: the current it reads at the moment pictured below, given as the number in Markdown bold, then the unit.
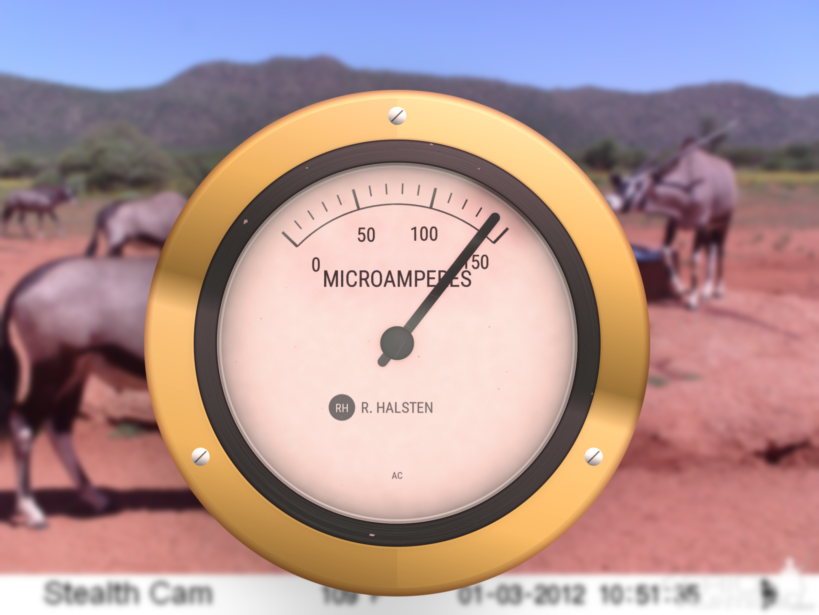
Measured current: **140** µA
